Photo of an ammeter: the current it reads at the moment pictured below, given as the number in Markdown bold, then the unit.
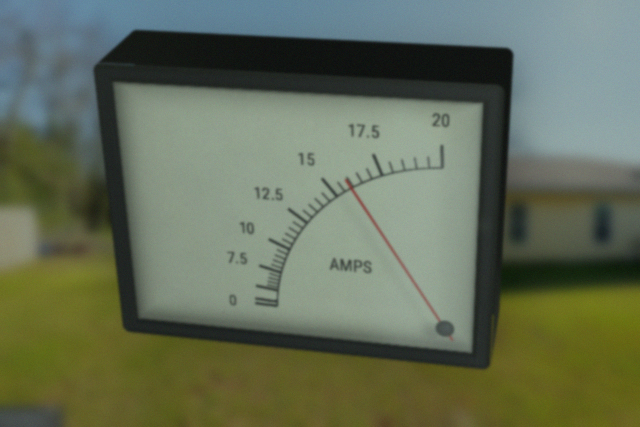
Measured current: **16** A
